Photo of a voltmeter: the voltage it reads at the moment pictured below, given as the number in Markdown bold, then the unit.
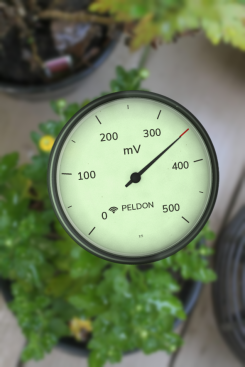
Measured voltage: **350** mV
